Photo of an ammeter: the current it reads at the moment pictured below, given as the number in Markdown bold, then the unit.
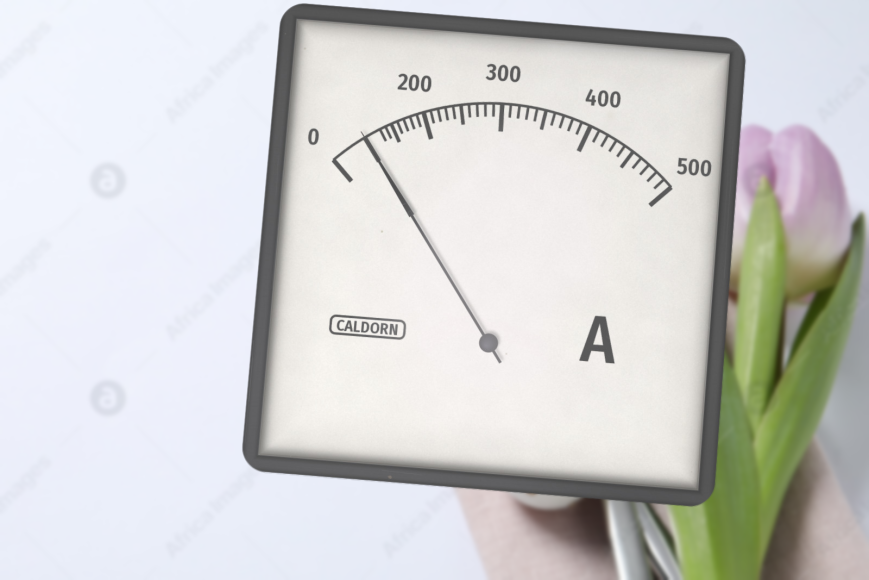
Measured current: **100** A
